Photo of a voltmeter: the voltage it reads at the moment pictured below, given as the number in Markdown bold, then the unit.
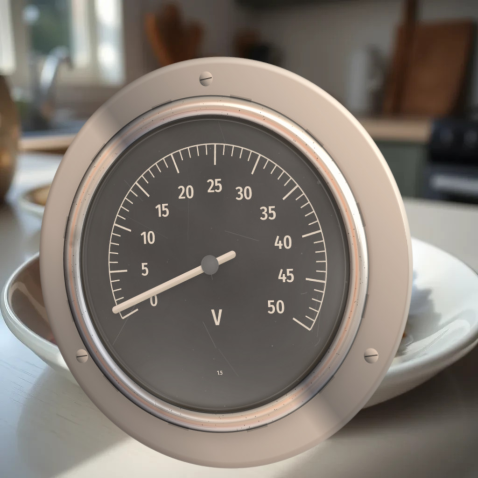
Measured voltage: **1** V
